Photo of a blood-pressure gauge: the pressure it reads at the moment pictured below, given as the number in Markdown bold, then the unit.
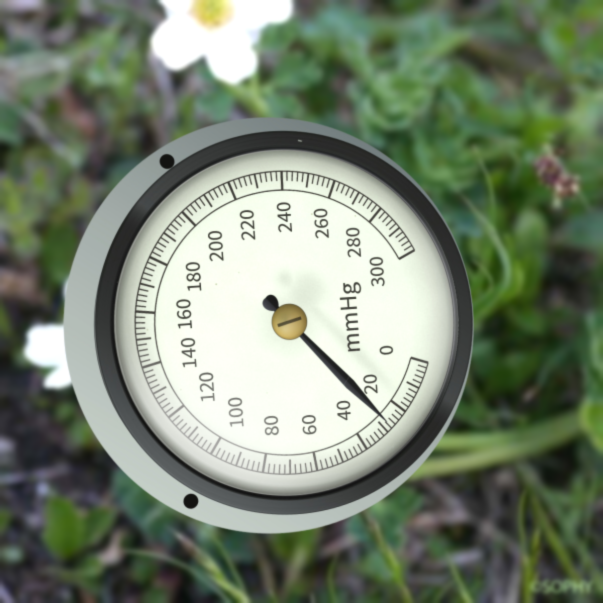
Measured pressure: **28** mmHg
